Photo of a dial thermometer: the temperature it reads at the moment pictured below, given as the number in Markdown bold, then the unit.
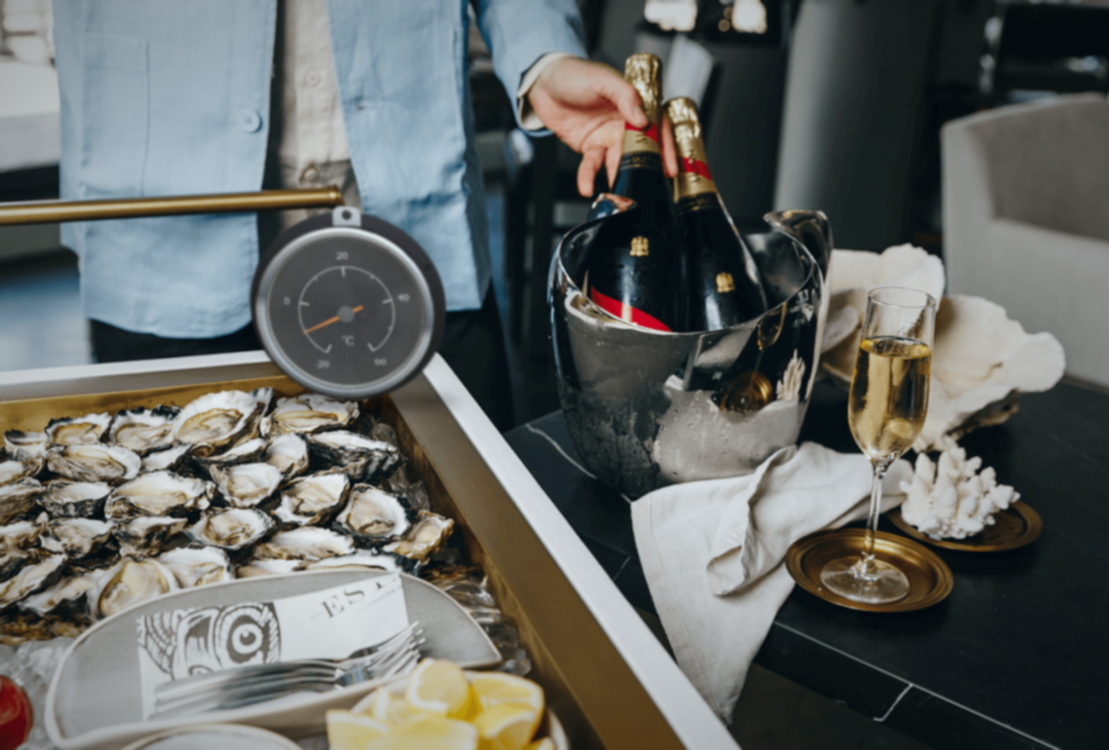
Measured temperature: **-10** °C
